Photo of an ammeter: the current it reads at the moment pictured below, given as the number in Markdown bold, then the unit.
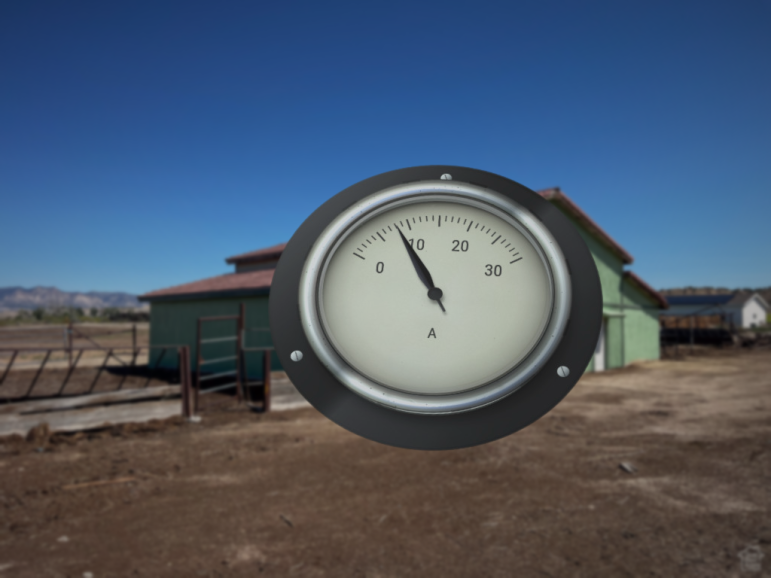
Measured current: **8** A
